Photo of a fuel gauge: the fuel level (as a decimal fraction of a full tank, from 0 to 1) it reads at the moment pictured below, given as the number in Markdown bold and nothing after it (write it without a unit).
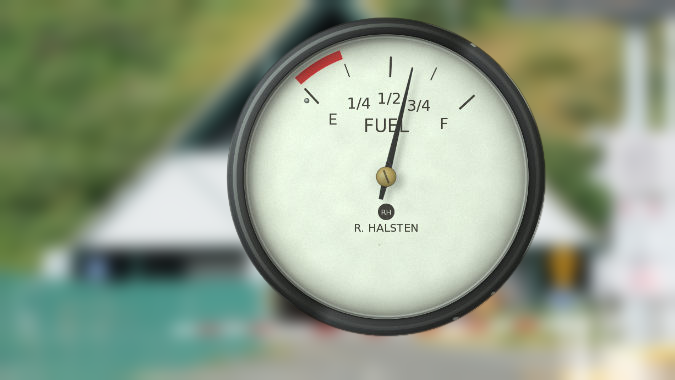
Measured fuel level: **0.625**
